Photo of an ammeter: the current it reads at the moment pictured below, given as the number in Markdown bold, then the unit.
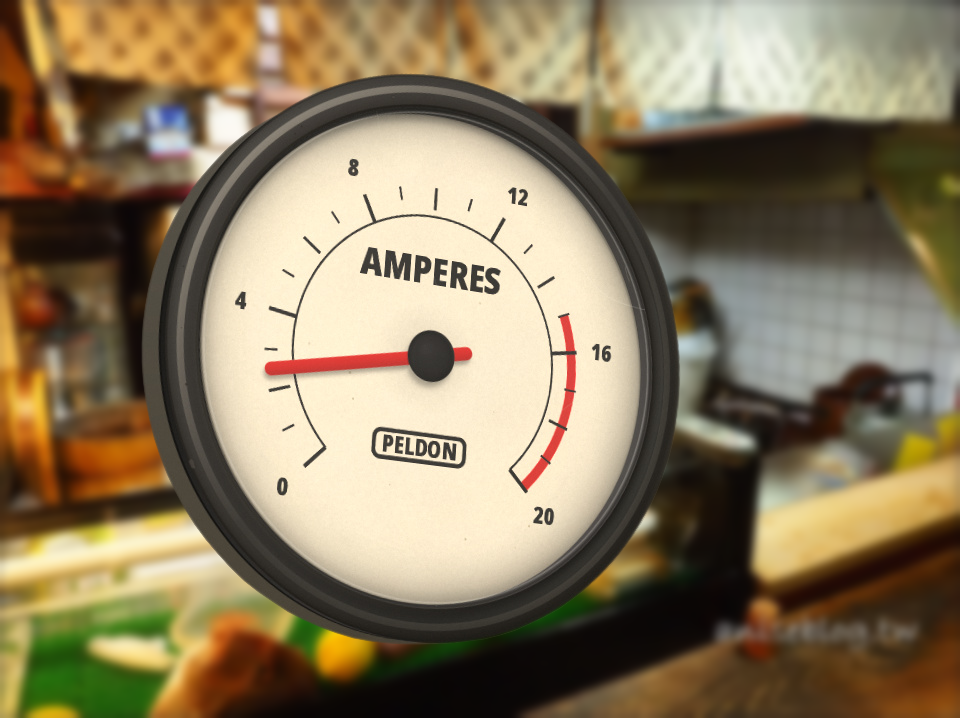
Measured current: **2.5** A
